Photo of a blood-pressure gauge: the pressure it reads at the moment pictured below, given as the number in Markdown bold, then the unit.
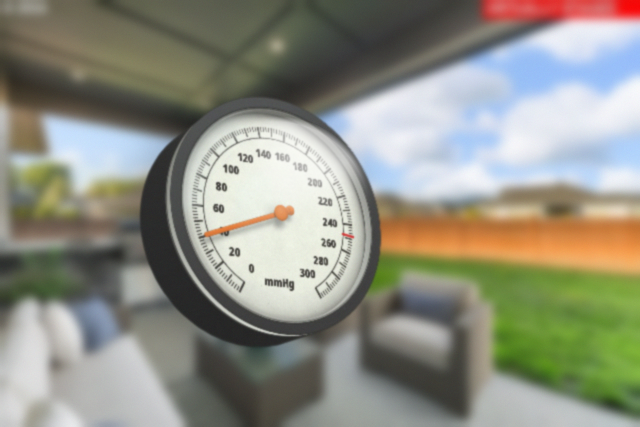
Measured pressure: **40** mmHg
